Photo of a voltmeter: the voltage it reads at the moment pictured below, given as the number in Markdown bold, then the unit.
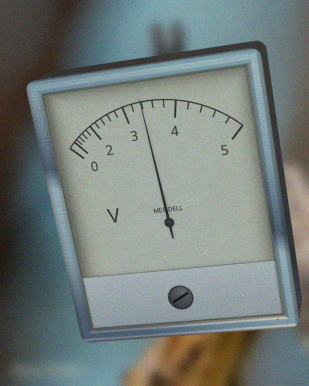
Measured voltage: **3.4** V
